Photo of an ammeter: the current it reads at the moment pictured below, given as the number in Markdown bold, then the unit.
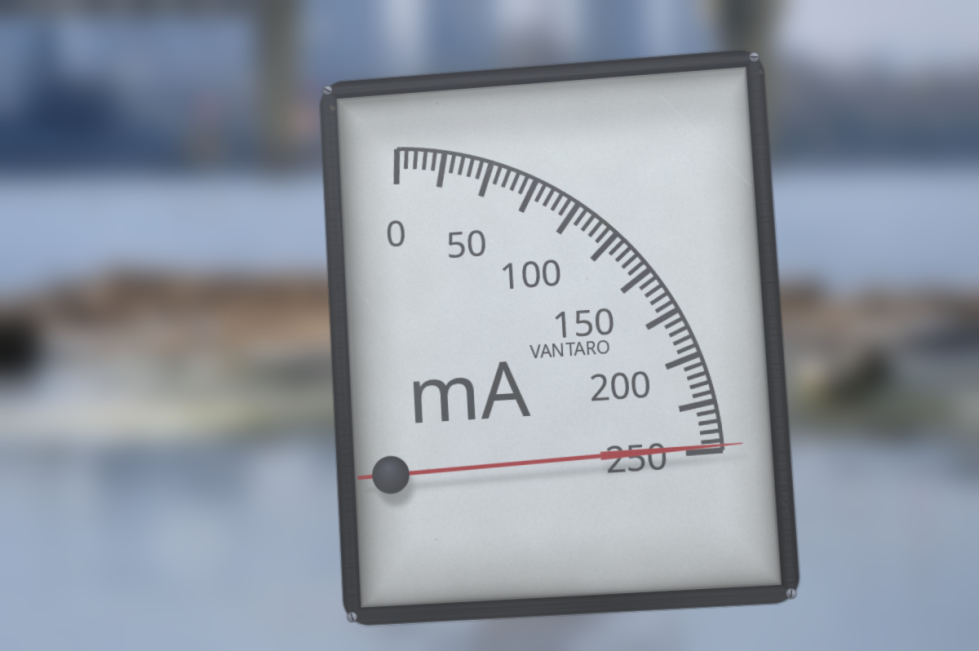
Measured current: **247.5** mA
